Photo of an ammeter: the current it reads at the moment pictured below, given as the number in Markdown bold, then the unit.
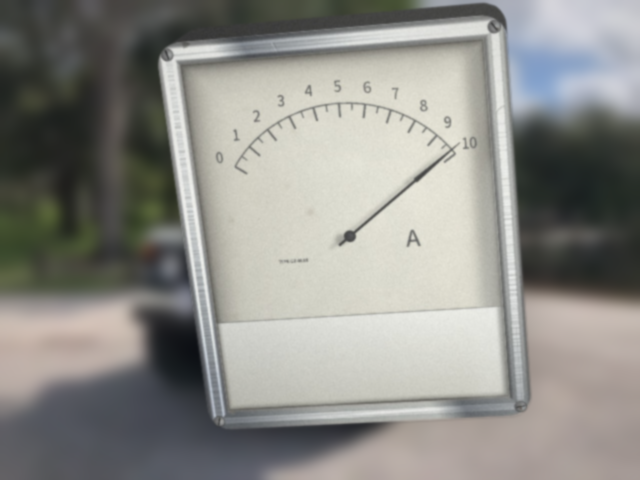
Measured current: **9.75** A
